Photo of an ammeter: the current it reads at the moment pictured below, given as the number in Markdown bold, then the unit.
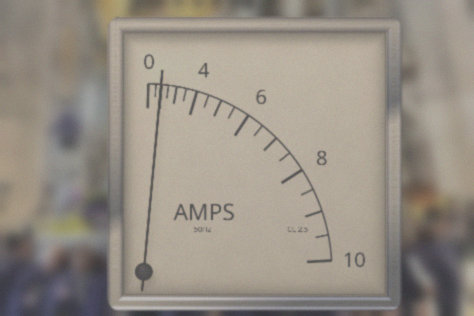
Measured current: **2** A
